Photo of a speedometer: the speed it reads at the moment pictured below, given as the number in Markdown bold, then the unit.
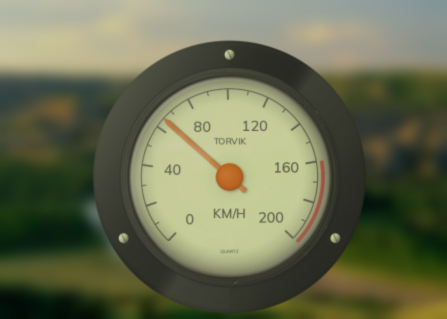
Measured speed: **65** km/h
